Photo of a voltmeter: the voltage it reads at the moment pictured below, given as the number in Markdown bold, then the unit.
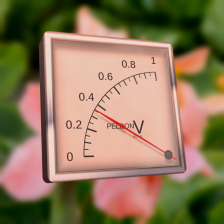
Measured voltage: **0.35** V
